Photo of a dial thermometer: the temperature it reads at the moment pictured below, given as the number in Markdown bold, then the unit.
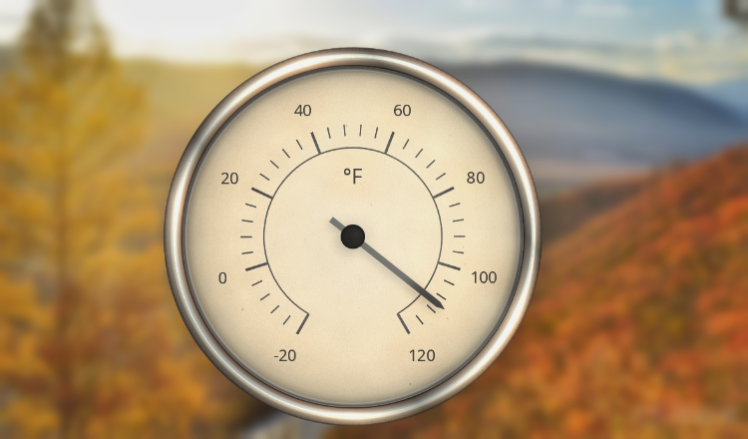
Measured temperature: **110** °F
